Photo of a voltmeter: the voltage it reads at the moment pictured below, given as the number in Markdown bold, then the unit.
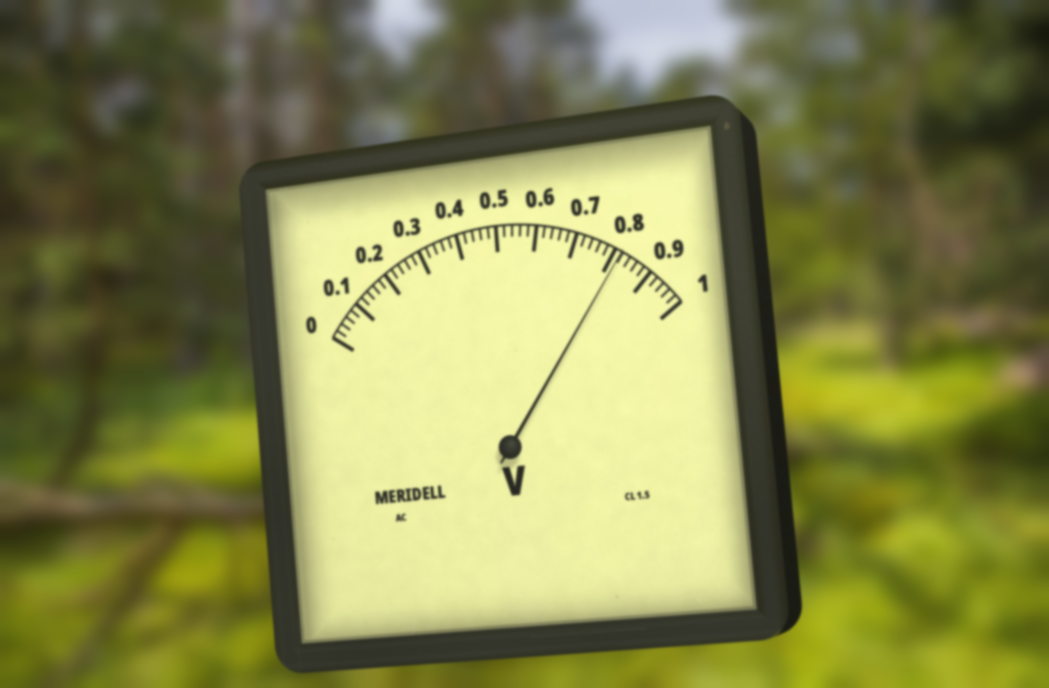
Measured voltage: **0.82** V
